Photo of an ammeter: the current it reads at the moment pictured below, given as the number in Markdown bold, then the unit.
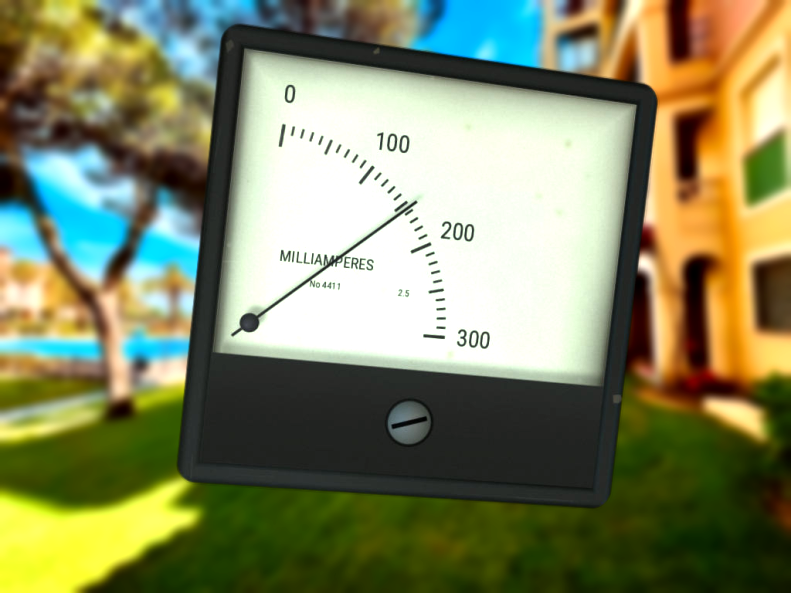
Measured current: **155** mA
